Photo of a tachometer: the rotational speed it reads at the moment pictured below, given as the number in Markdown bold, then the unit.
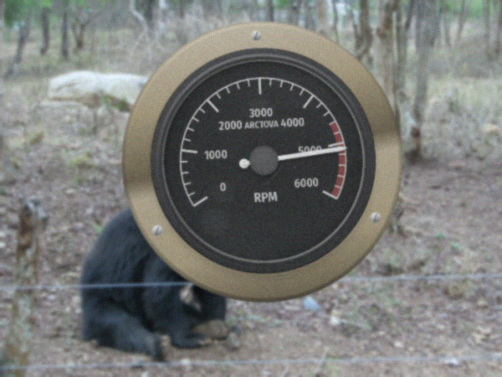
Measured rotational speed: **5100** rpm
